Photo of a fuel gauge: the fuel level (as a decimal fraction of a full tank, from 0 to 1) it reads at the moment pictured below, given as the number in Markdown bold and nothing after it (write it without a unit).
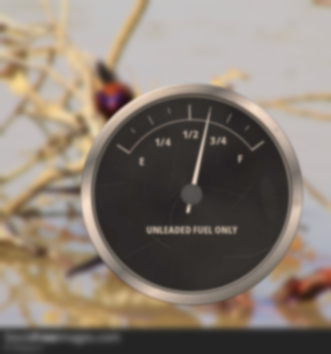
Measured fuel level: **0.625**
